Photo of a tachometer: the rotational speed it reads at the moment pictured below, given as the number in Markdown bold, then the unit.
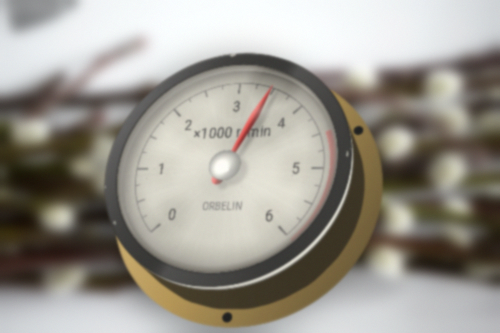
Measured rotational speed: **3500** rpm
